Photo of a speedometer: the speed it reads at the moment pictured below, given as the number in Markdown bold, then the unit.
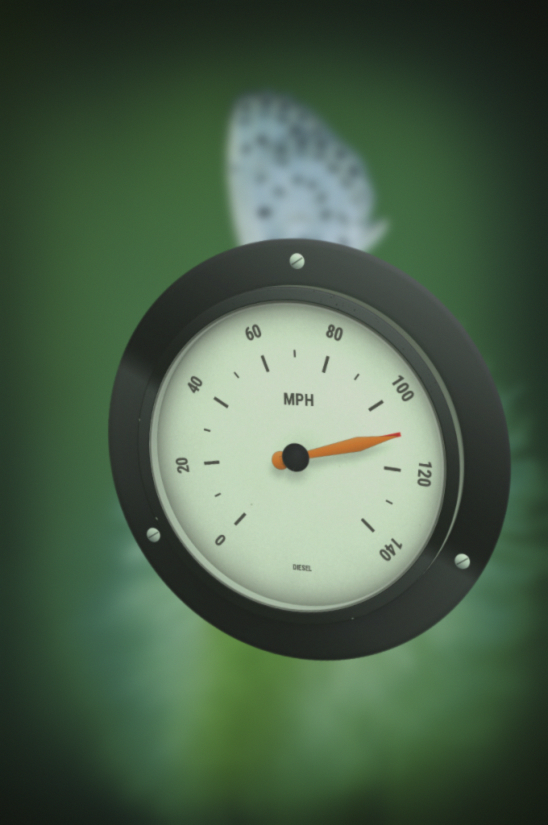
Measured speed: **110** mph
